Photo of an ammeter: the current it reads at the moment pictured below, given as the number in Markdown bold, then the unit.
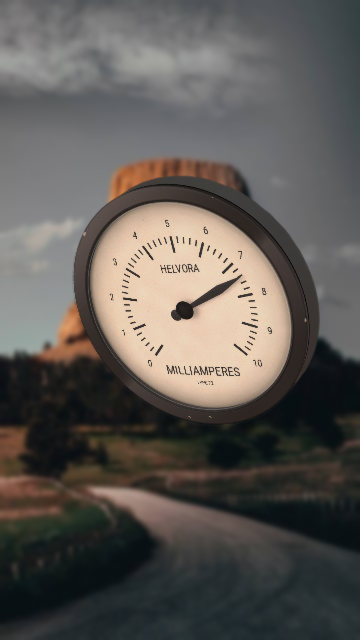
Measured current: **7.4** mA
